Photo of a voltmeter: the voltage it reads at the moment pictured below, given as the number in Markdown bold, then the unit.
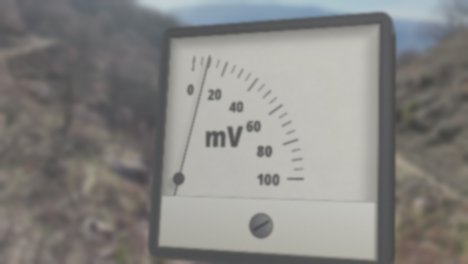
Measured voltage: **10** mV
